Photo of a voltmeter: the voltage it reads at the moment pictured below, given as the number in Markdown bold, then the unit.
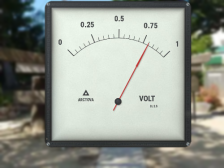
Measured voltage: **0.8** V
